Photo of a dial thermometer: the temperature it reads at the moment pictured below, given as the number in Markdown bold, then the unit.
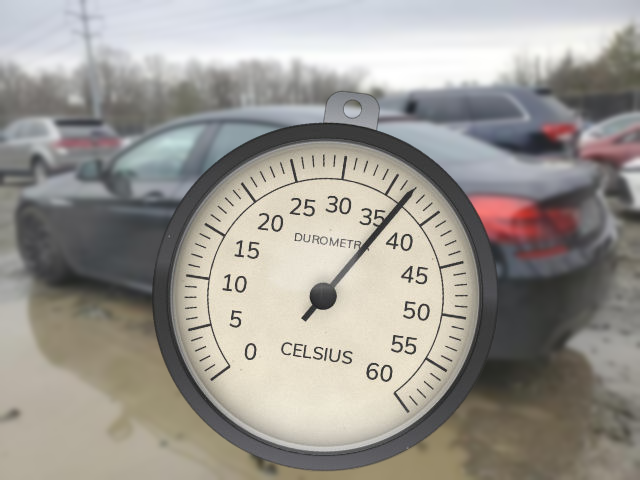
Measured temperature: **37** °C
